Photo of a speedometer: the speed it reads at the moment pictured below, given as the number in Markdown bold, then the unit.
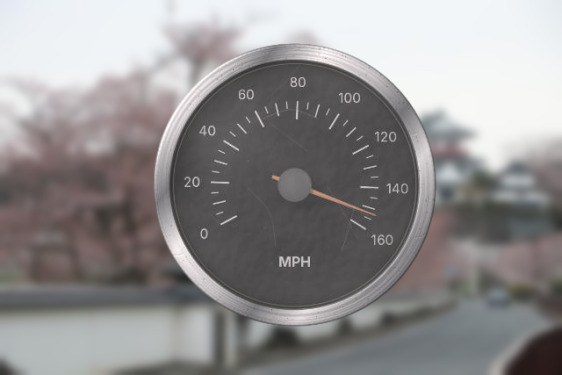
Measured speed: **152.5** mph
